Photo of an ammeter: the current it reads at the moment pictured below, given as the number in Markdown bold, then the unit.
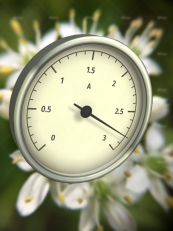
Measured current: **2.8** A
